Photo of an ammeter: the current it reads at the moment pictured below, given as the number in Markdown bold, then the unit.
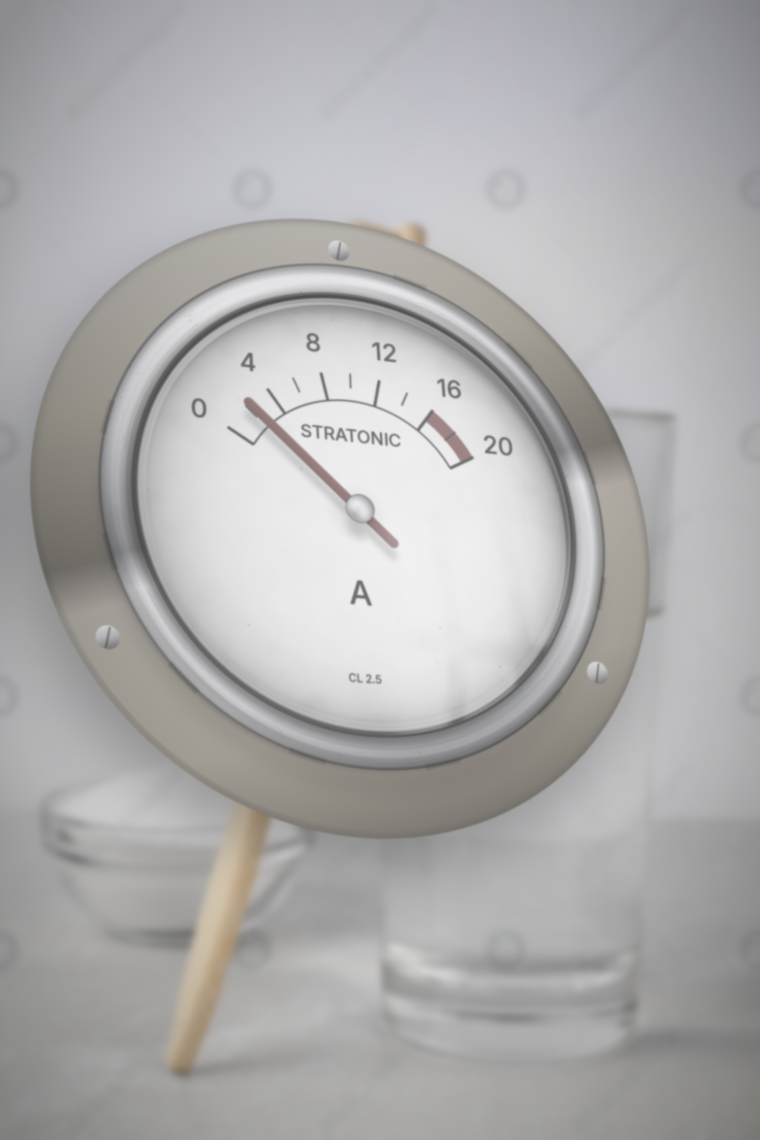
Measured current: **2** A
